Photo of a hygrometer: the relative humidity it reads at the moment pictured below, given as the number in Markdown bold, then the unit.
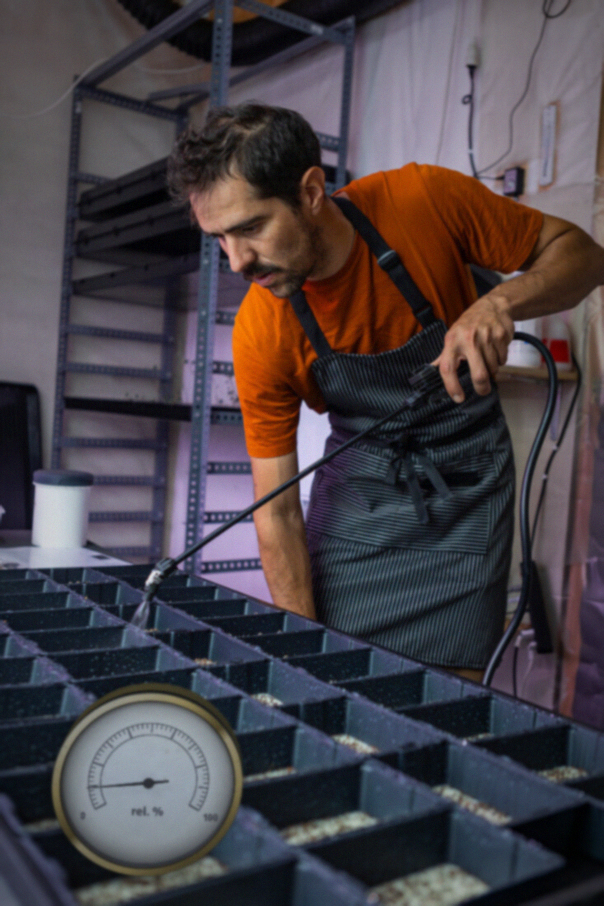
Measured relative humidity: **10** %
